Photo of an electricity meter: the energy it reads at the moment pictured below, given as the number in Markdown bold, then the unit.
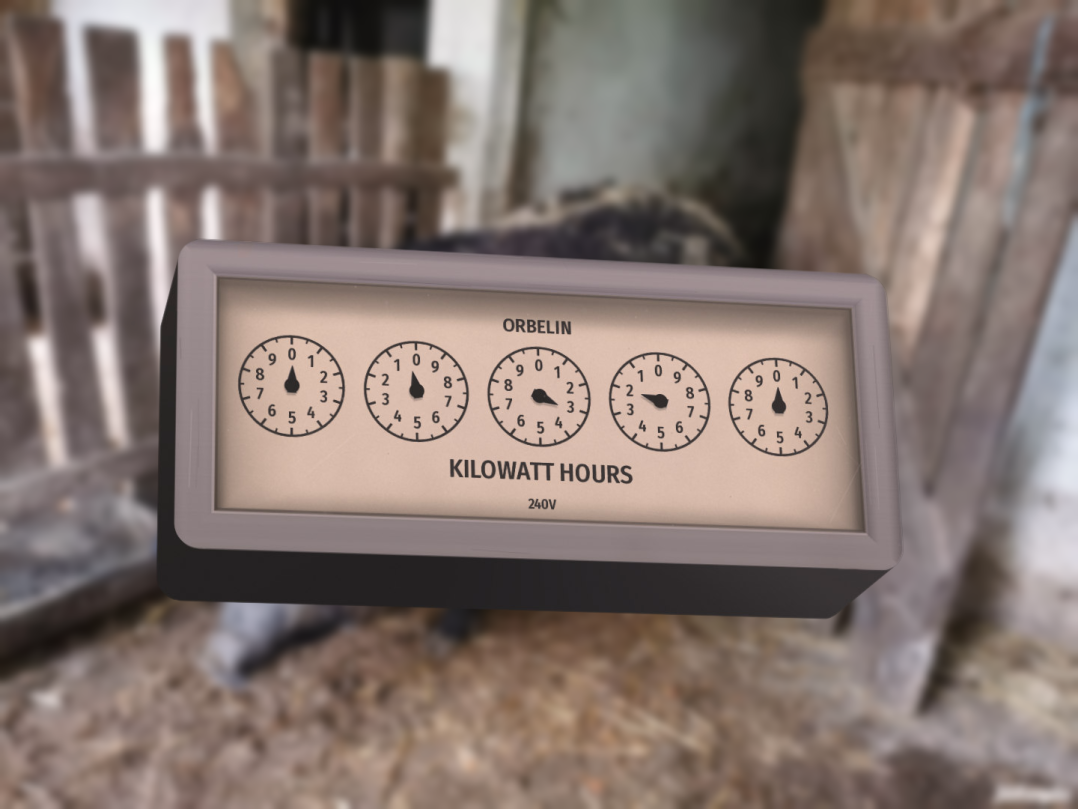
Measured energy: **320** kWh
